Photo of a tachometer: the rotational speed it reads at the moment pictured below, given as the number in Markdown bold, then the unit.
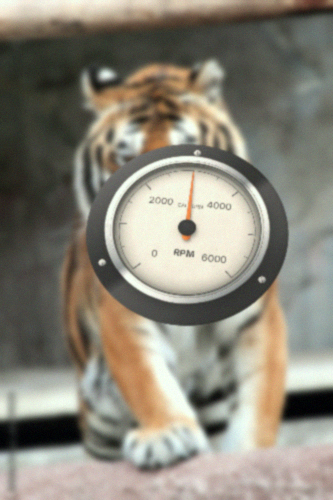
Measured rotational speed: **3000** rpm
